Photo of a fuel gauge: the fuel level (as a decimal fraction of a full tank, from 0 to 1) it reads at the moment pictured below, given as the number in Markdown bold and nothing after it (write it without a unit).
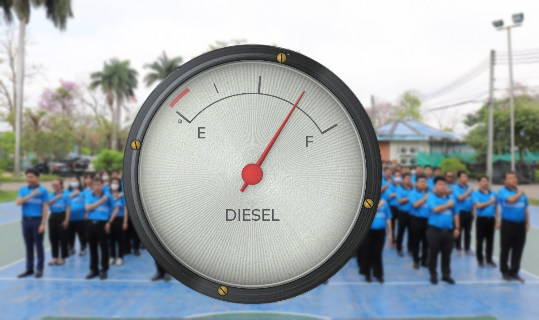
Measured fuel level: **0.75**
